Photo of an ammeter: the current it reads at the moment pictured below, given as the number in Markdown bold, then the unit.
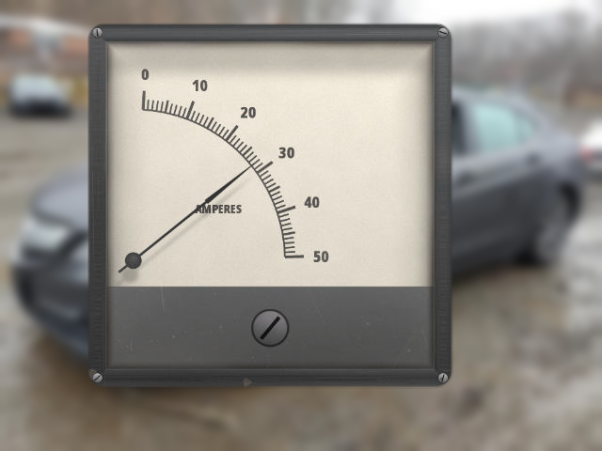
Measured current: **28** A
